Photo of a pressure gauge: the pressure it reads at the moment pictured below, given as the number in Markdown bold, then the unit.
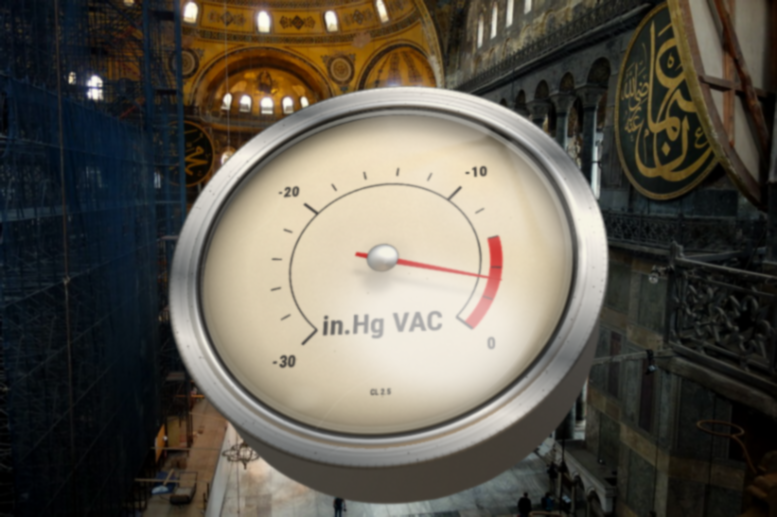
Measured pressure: **-3** inHg
